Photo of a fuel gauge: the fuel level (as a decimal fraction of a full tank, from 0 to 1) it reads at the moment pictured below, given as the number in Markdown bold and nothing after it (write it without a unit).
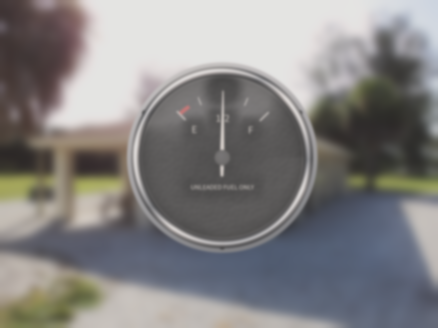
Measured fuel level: **0.5**
